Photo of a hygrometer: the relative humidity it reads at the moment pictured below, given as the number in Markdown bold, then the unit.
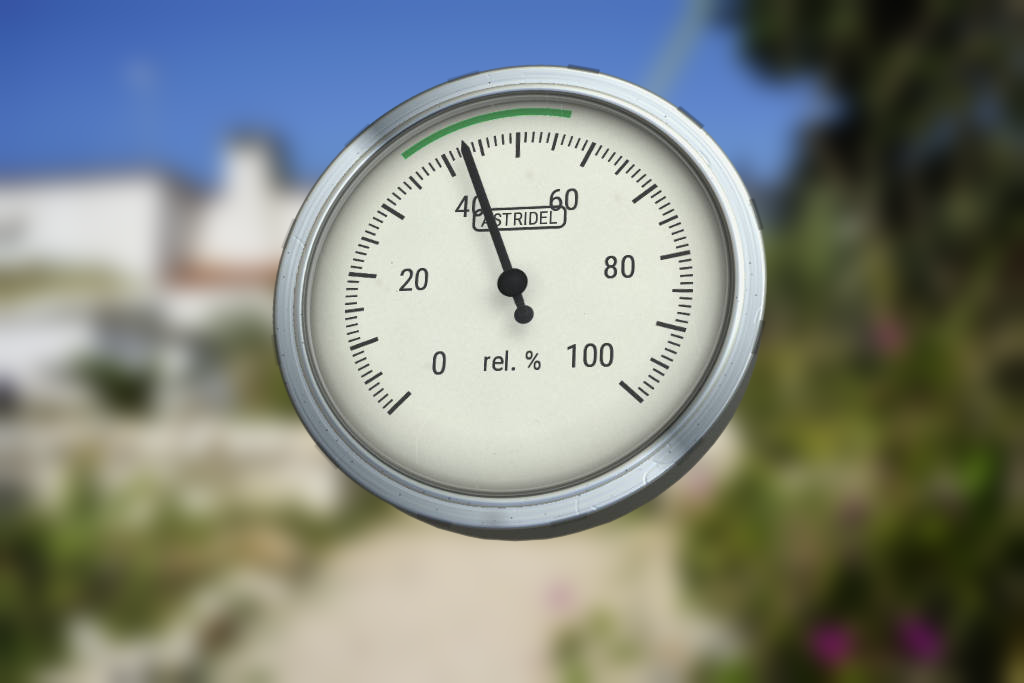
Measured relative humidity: **43** %
